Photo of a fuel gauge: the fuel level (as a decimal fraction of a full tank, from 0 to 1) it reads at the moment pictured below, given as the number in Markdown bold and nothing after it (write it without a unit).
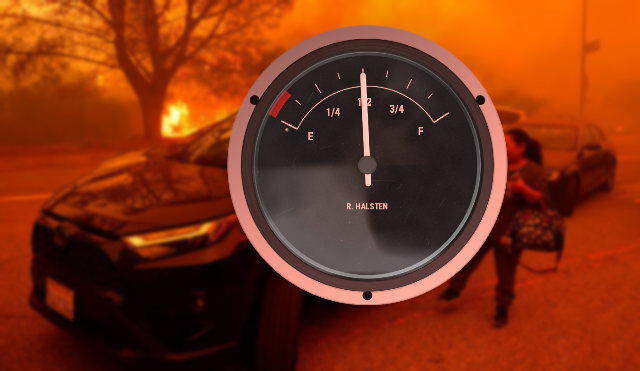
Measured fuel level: **0.5**
